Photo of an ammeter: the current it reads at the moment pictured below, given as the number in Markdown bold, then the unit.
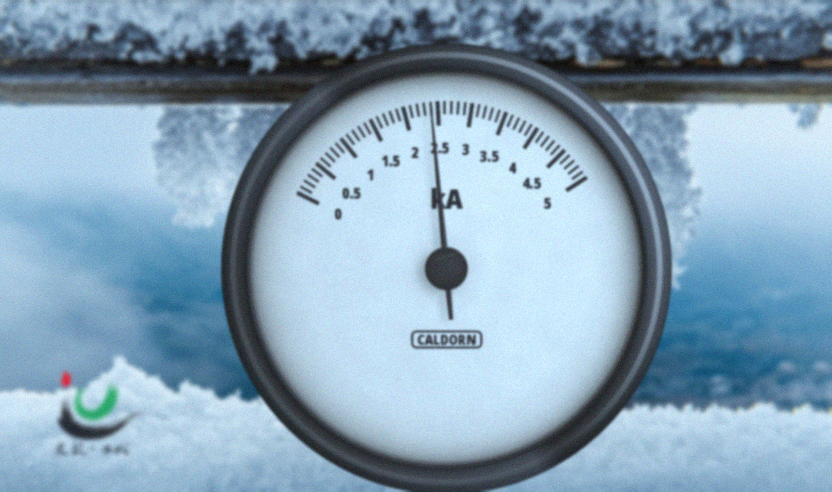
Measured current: **2.4** kA
